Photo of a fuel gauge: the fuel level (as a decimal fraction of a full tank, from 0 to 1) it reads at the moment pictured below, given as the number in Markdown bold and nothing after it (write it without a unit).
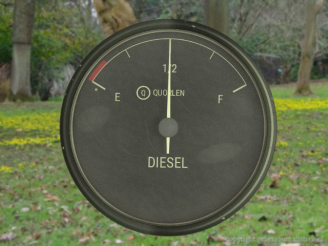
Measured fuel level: **0.5**
